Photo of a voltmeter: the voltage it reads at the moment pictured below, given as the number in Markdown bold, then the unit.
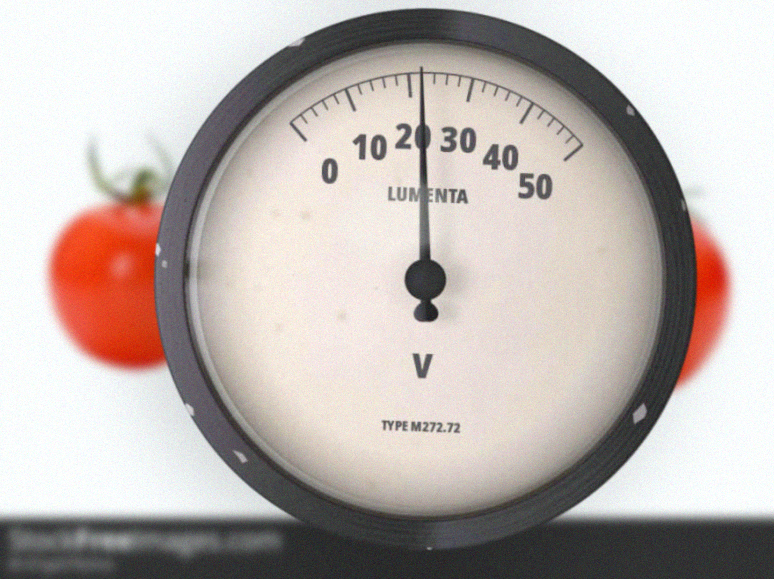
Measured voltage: **22** V
